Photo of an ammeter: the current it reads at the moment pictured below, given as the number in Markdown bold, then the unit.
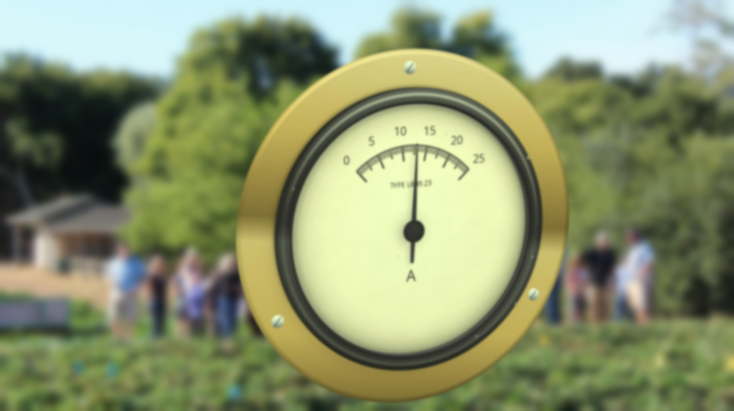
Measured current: **12.5** A
